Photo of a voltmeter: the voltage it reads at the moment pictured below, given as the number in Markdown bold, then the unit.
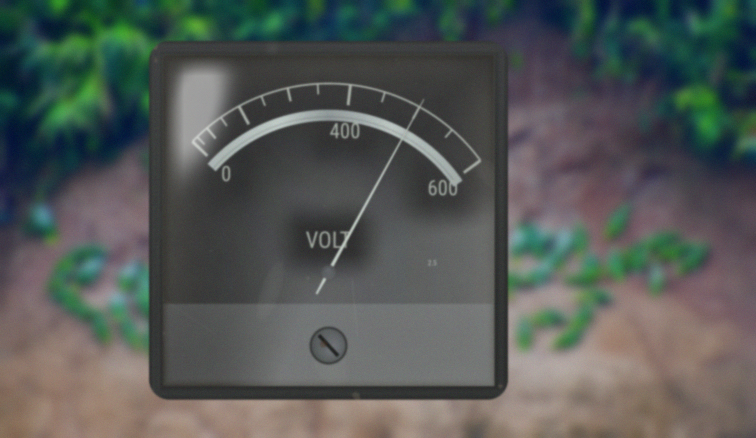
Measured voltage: **500** V
